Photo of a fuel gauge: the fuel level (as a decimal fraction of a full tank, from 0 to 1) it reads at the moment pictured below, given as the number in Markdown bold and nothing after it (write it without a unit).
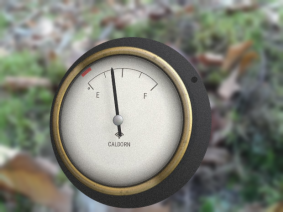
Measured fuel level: **0.375**
